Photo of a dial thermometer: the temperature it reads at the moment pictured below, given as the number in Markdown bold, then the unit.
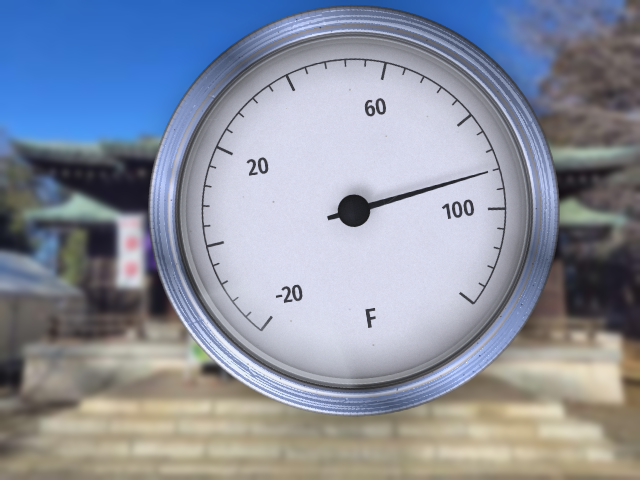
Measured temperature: **92** °F
